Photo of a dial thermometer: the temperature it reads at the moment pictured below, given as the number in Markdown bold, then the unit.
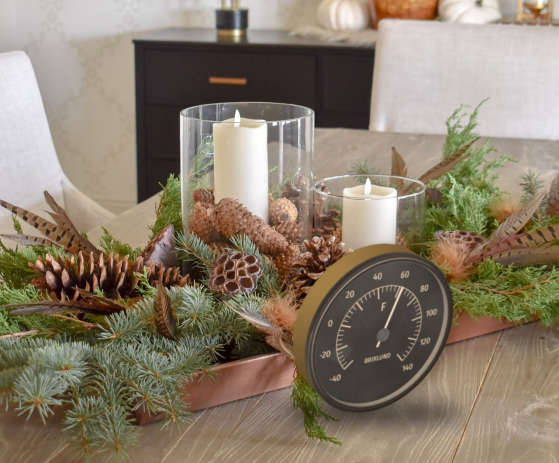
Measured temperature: **60** °F
